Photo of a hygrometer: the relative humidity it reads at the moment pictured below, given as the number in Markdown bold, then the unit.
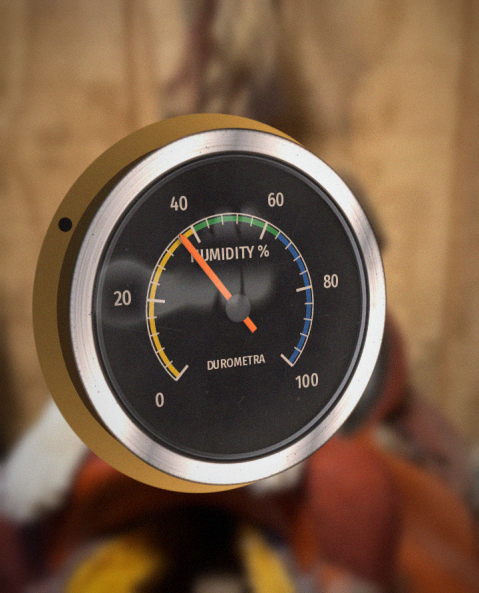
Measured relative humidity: **36** %
